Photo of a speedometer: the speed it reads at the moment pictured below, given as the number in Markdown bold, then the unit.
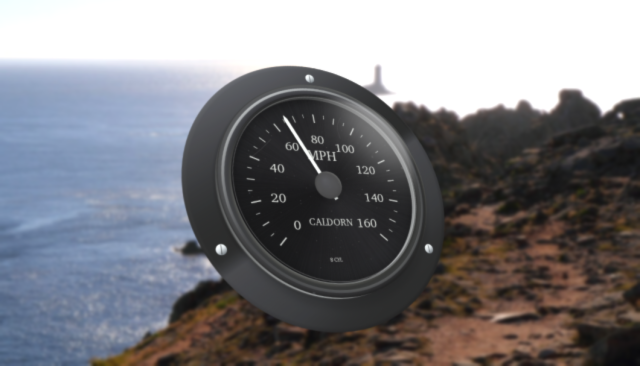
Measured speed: **65** mph
